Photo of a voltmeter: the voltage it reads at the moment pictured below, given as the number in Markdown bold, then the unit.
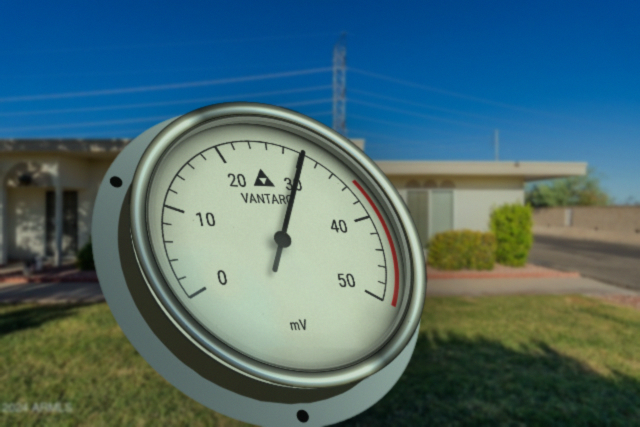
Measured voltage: **30** mV
